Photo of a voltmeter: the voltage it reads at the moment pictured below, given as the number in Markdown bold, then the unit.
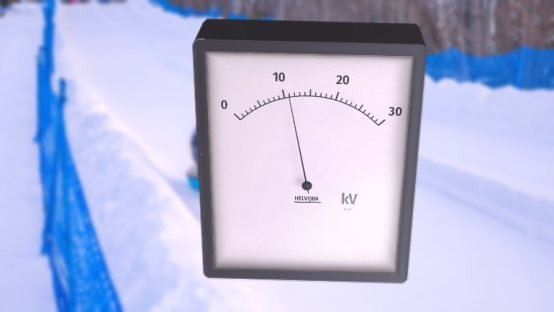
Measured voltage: **11** kV
